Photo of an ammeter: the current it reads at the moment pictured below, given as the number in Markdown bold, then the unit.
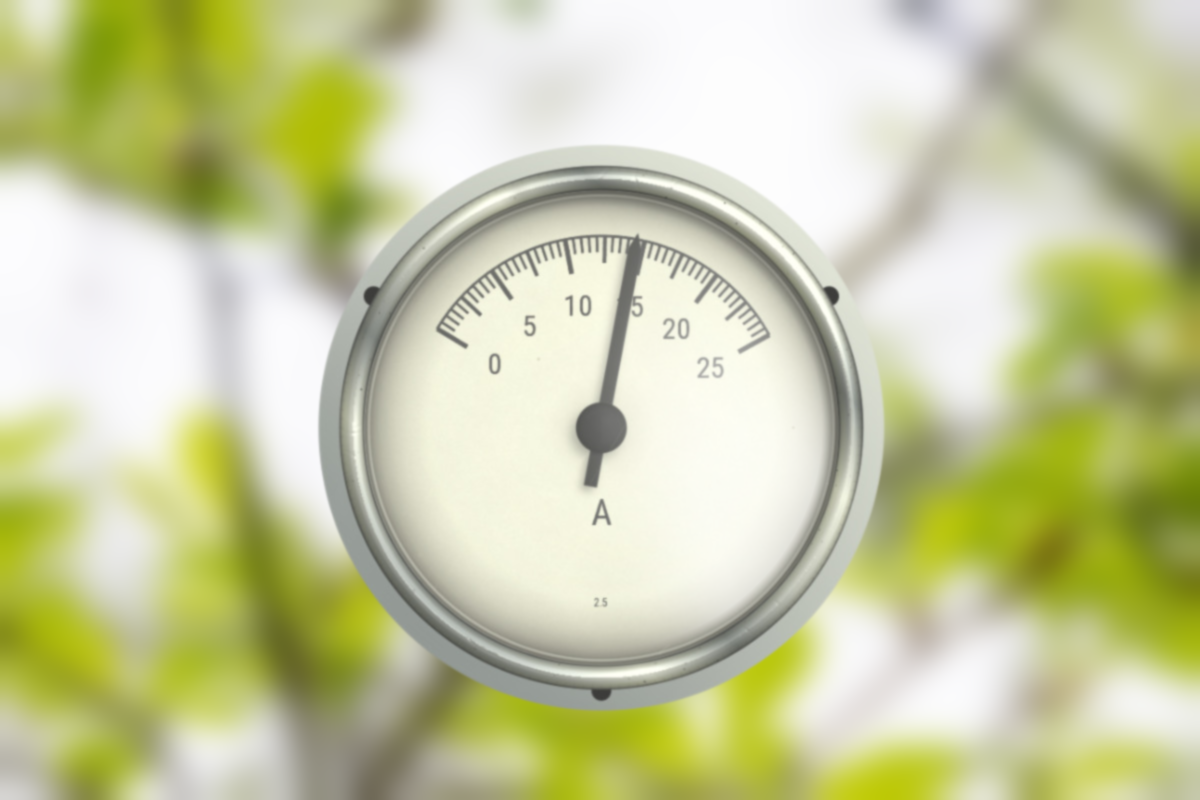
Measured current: **14.5** A
